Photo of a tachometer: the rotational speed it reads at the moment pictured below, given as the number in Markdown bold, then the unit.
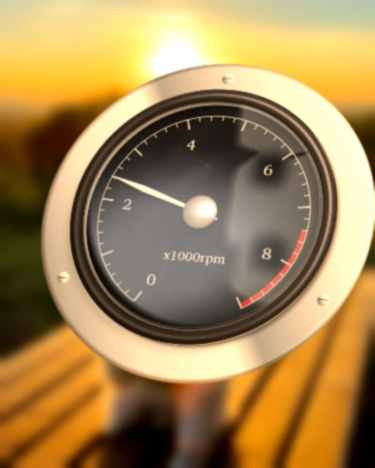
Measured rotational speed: **2400** rpm
